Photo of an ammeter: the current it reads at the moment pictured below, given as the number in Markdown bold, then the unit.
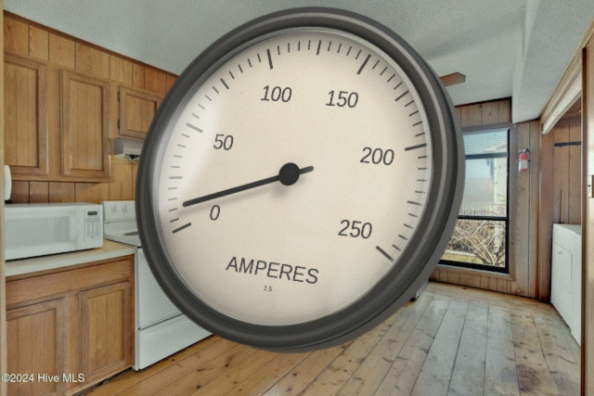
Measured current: **10** A
